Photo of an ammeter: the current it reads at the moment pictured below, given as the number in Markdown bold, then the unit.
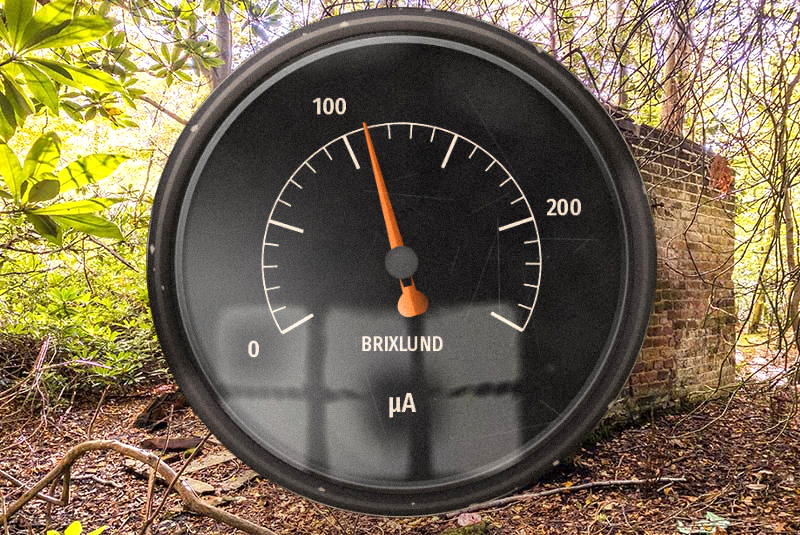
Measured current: **110** µA
